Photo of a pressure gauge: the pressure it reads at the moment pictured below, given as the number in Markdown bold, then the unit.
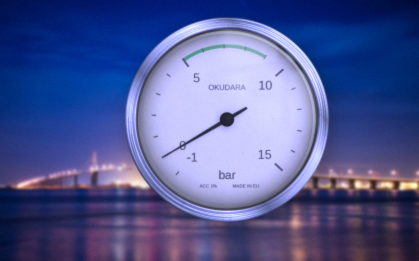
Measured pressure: **0** bar
